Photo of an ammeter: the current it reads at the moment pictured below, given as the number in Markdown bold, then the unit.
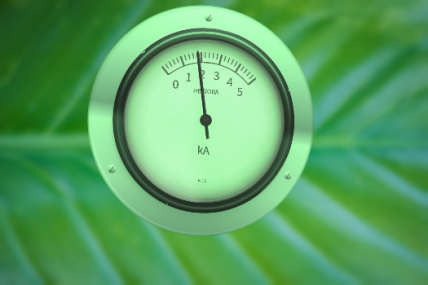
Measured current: **1.8** kA
